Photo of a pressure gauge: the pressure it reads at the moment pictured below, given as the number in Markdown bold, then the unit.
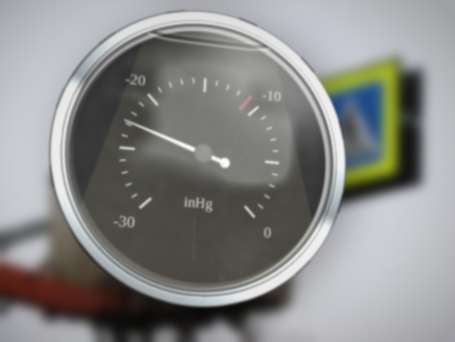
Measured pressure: **-23** inHg
